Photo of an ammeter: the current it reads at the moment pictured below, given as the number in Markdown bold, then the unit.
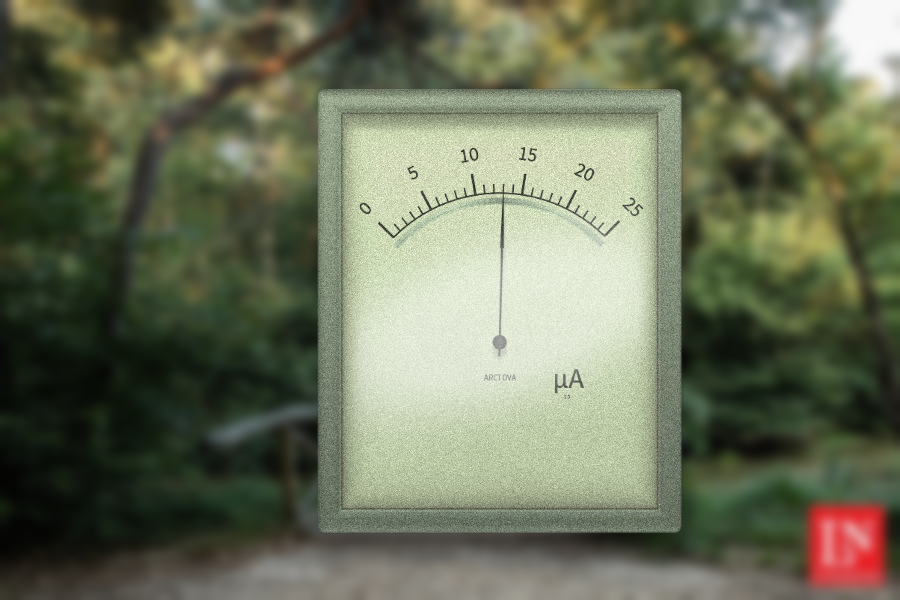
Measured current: **13** µA
